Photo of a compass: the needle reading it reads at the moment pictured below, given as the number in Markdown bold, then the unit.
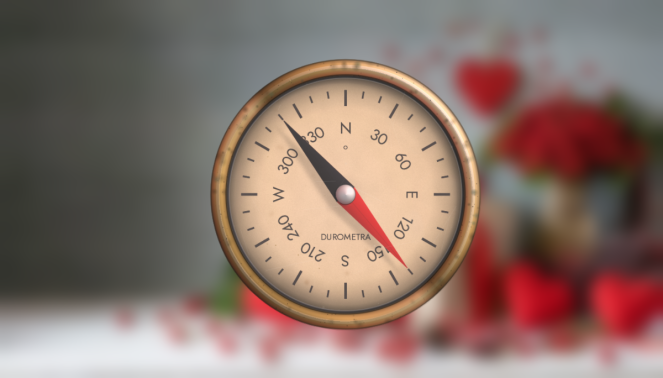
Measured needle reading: **140** °
